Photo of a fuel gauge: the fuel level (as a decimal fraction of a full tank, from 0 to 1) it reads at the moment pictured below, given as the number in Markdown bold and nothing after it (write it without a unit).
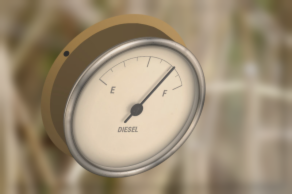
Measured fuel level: **0.75**
